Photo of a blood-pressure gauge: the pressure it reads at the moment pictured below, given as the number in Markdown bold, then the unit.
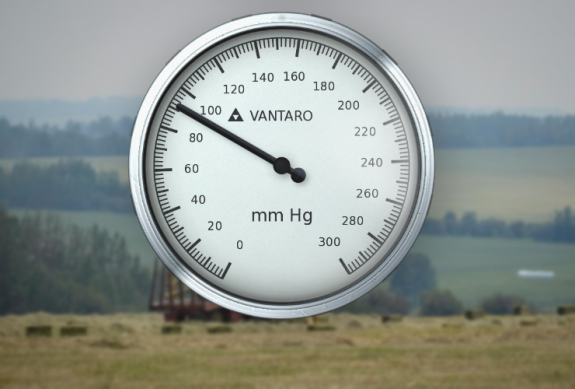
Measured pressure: **92** mmHg
